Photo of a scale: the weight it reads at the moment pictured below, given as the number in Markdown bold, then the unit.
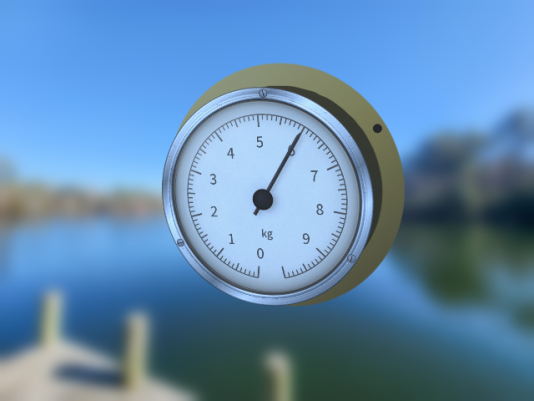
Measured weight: **6** kg
